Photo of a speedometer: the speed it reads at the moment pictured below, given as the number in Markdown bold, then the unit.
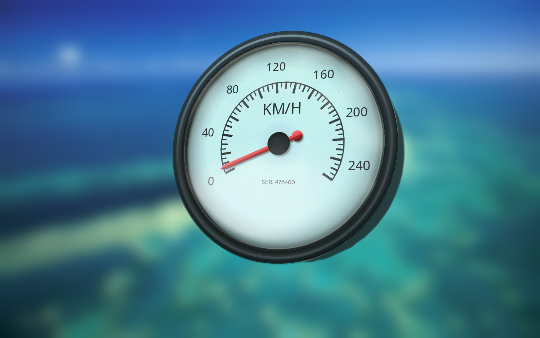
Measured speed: **5** km/h
